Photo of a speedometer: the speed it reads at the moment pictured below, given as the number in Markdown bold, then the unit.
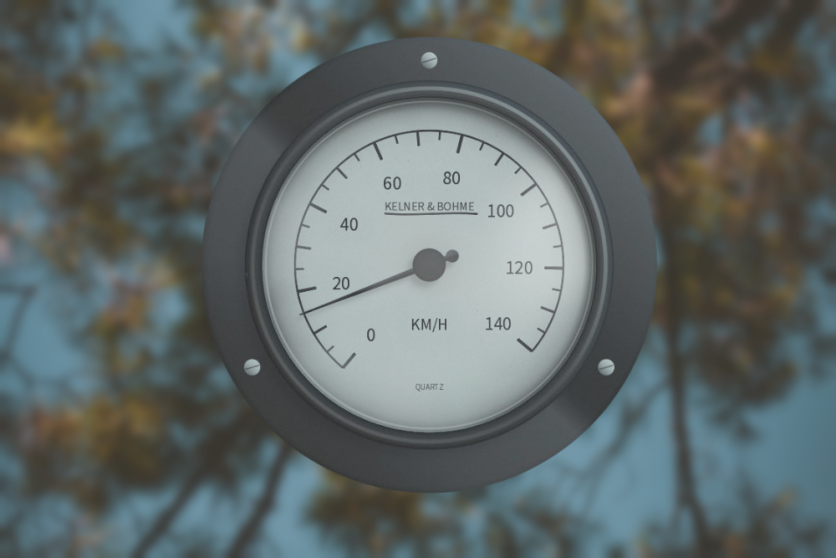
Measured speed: **15** km/h
